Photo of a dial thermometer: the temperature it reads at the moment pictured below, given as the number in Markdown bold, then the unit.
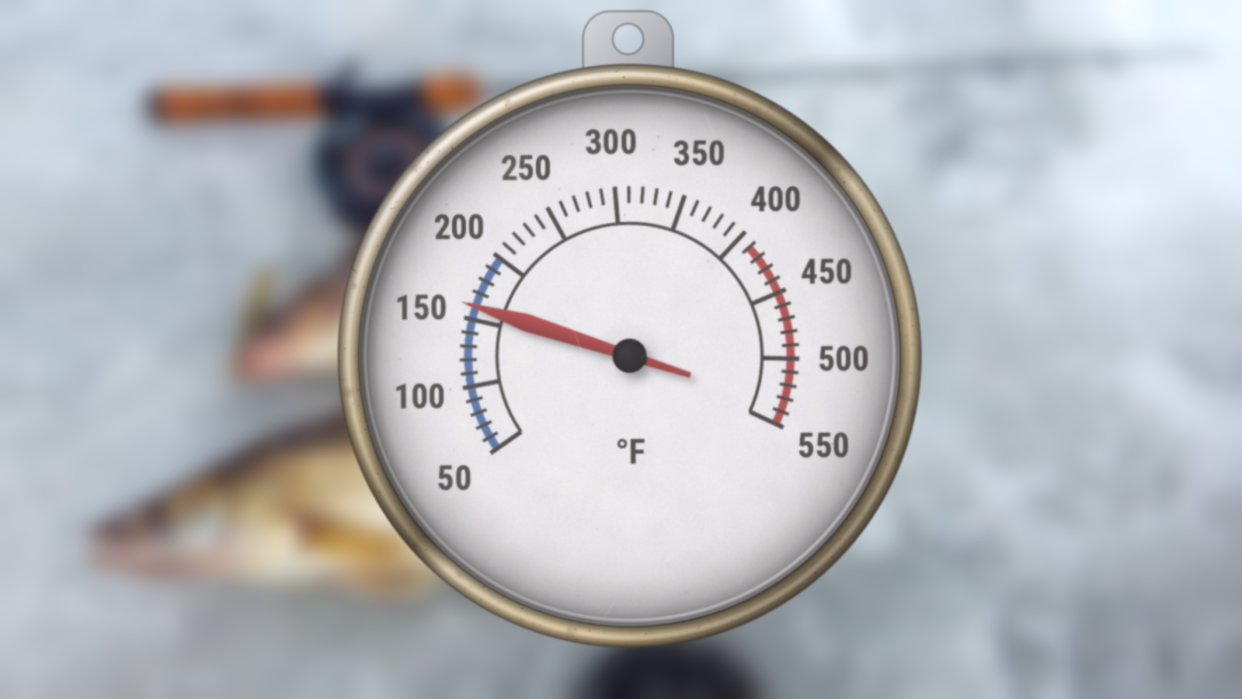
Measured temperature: **160** °F
